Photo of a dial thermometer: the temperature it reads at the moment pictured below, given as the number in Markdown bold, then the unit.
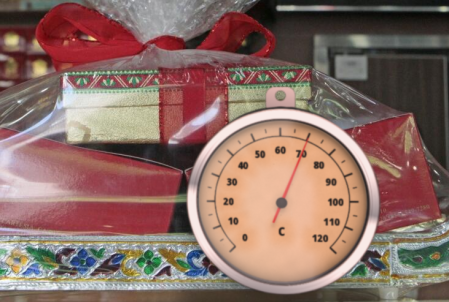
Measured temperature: **70** °C
